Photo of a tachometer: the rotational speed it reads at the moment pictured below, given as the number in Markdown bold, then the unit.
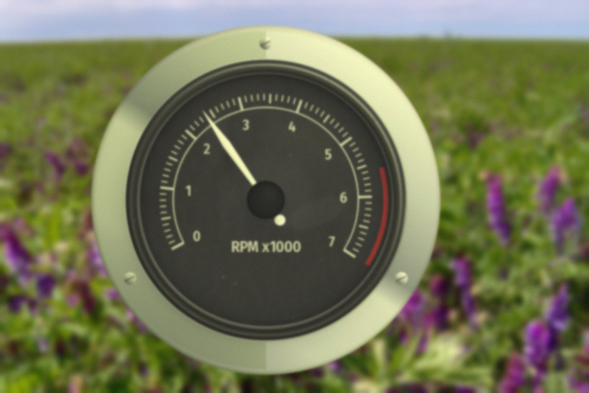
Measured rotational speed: **2400** rpm
